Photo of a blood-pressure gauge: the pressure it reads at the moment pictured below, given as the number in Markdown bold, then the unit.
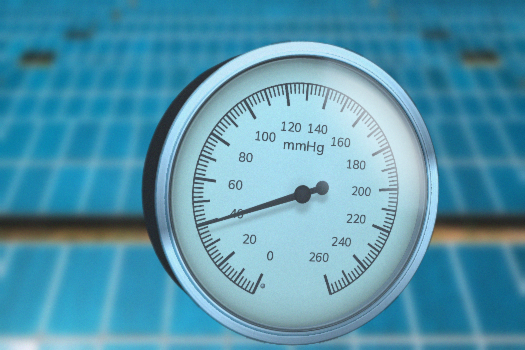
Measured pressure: **40** mmHg
